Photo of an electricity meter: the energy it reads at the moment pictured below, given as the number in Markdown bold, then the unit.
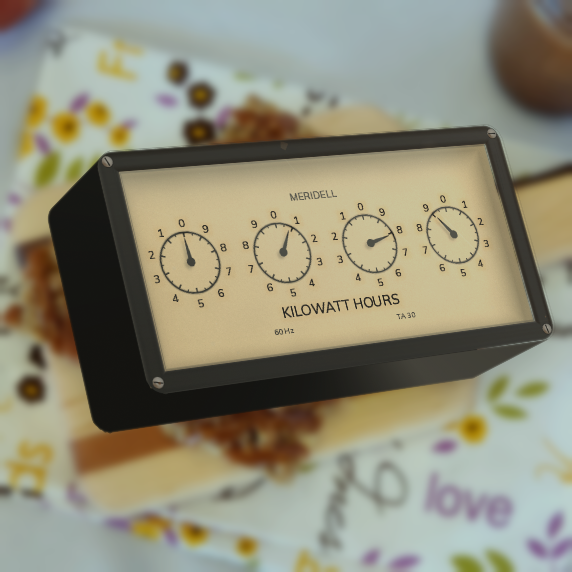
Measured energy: **79** kWh
